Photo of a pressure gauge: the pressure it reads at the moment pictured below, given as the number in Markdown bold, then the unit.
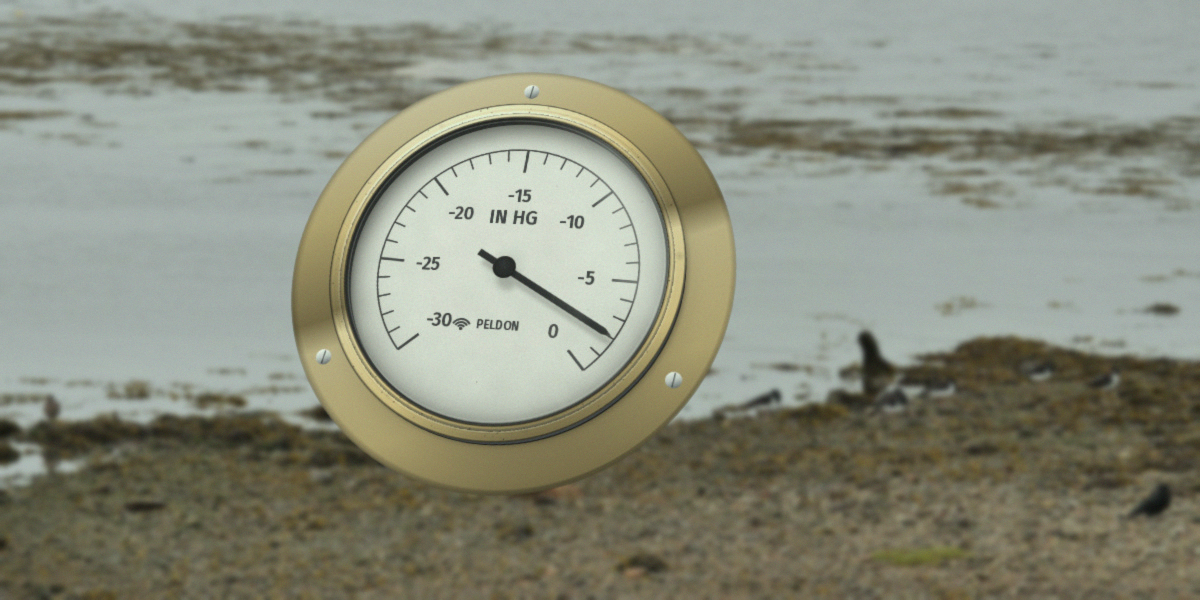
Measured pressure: **-2** inHg
